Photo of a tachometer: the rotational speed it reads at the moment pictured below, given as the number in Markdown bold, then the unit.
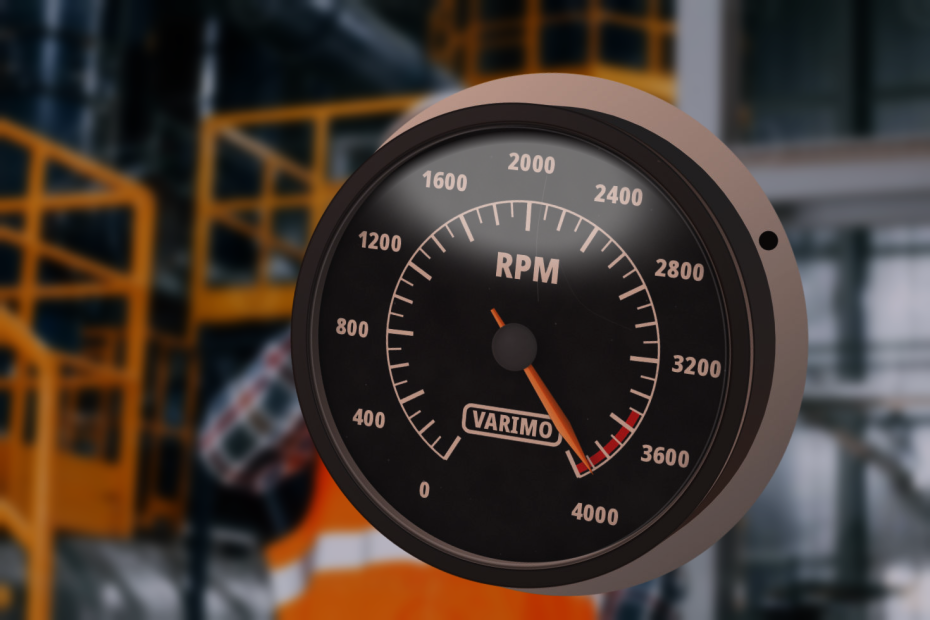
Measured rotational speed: **3900** rpm
